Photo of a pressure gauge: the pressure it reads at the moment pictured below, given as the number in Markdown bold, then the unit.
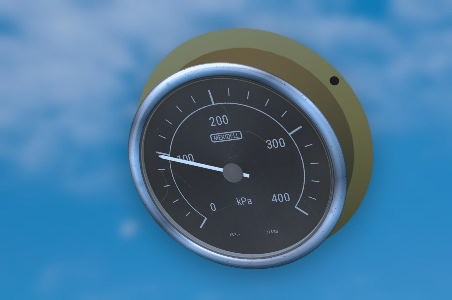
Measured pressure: **100** kPa
